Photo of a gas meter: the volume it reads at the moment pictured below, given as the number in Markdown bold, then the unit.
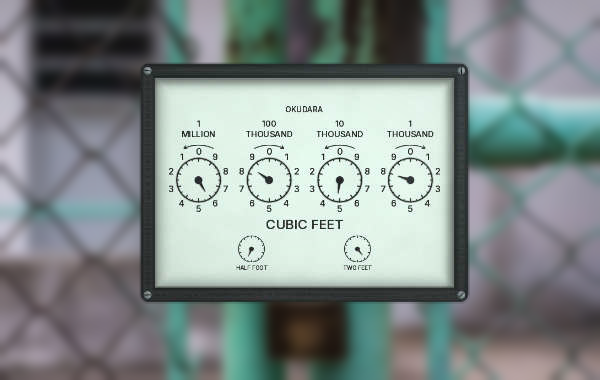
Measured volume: **584800** ft³
